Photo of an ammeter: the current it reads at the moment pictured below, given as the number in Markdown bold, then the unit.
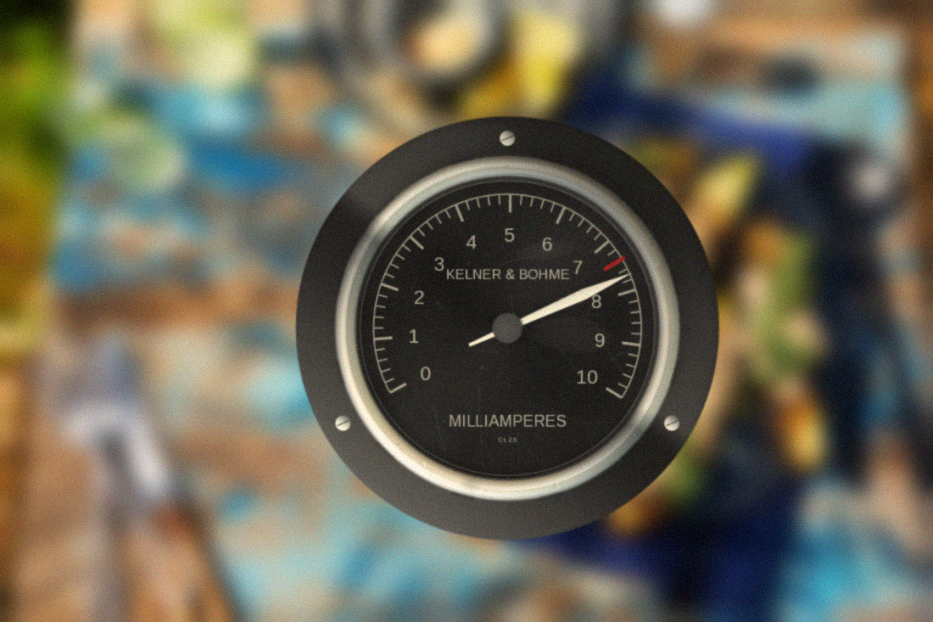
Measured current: **7.7** mA
